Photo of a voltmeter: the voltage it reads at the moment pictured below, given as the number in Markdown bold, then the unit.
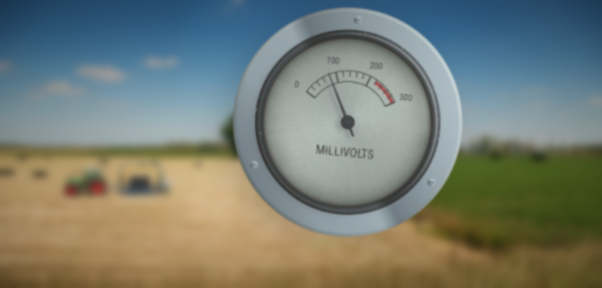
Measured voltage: **80** mV
